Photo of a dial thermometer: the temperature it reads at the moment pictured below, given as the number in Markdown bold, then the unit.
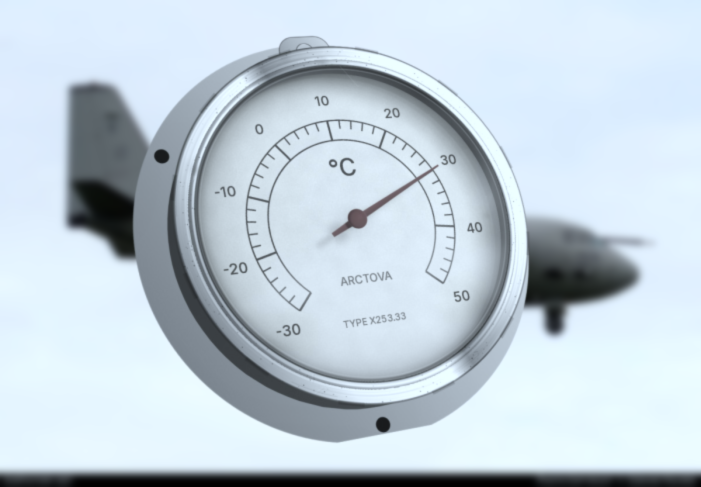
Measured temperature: **30** °C
